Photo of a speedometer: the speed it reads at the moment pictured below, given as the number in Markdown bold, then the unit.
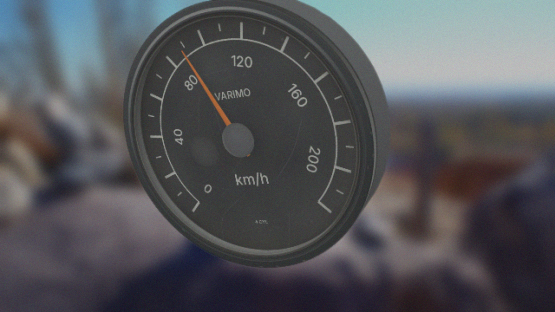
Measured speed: **90** km/h
